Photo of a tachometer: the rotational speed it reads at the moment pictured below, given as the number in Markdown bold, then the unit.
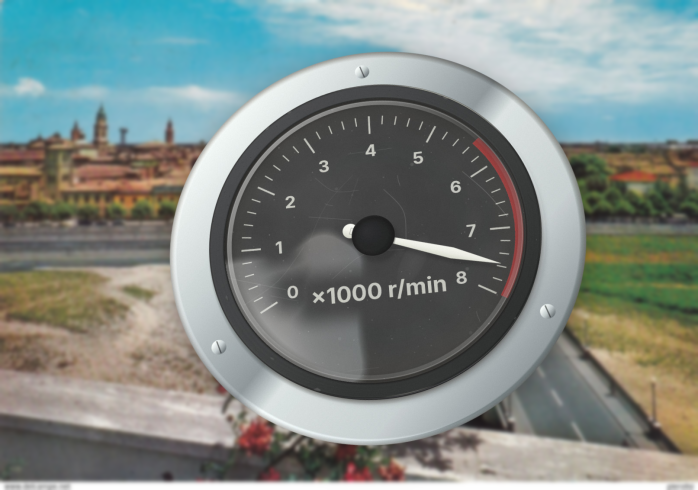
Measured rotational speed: **7600** rpm
